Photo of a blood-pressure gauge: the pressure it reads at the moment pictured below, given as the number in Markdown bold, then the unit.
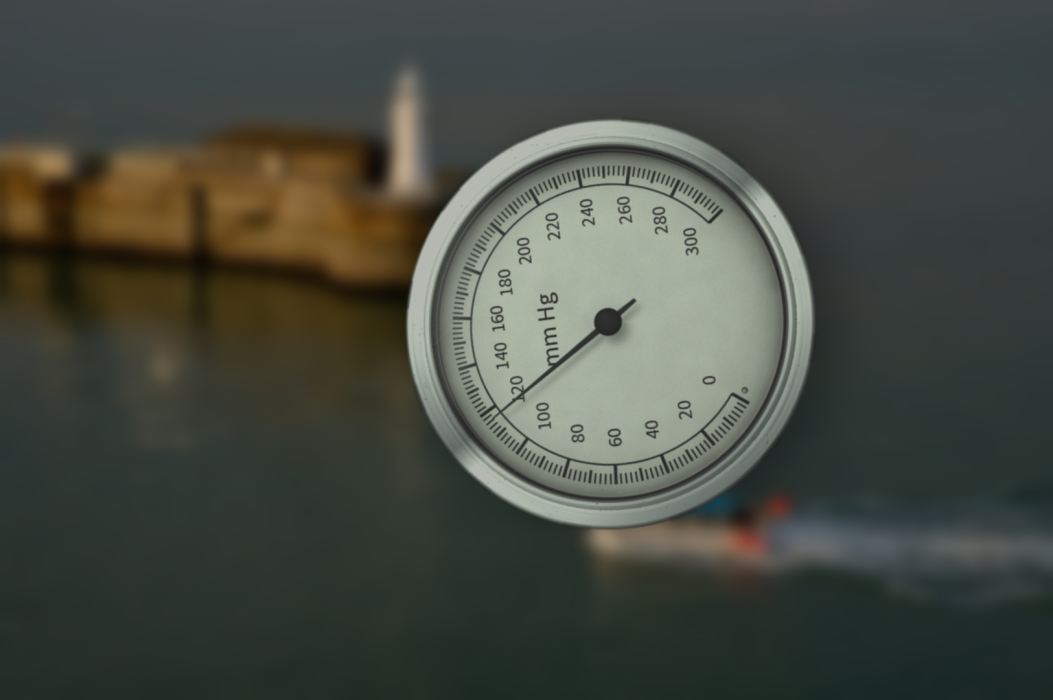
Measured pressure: **116** mmHg
